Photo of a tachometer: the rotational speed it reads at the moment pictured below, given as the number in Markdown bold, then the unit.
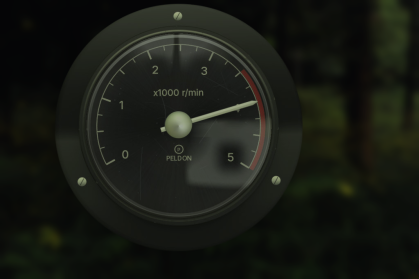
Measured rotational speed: **4000** rpm
